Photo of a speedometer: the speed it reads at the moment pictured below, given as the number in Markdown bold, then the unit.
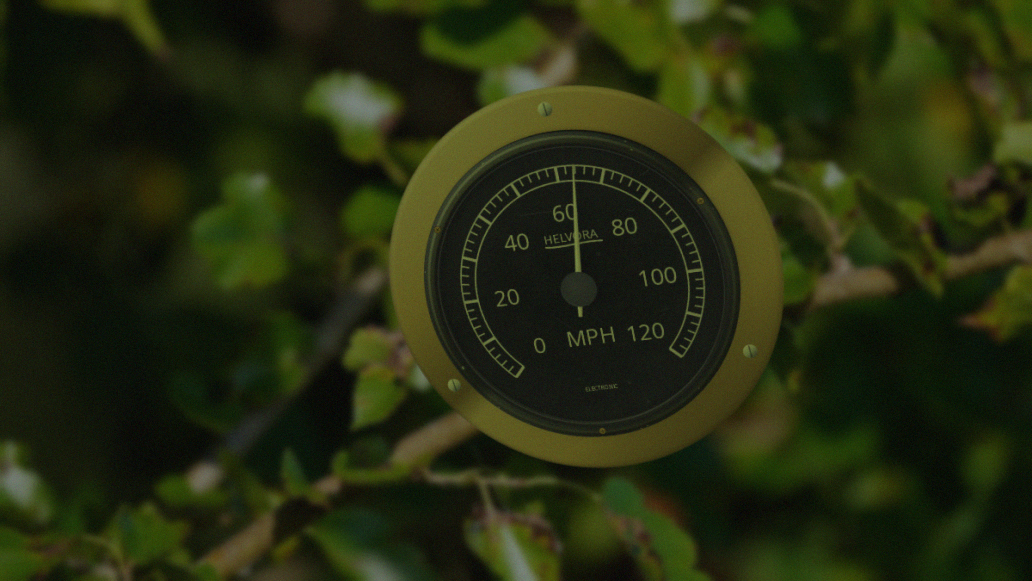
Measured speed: **64** mph
